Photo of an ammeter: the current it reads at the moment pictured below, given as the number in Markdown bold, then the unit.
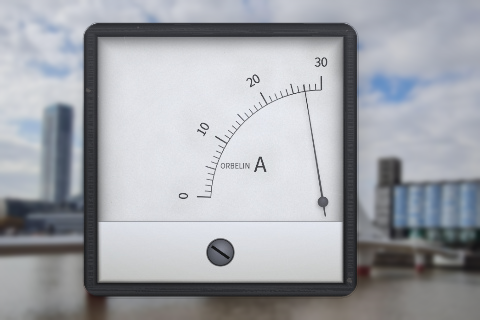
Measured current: **27** A
